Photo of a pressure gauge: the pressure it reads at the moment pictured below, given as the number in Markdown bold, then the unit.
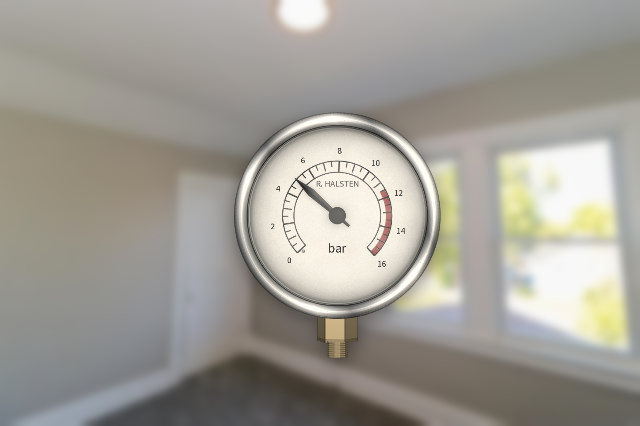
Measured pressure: **5** bar
